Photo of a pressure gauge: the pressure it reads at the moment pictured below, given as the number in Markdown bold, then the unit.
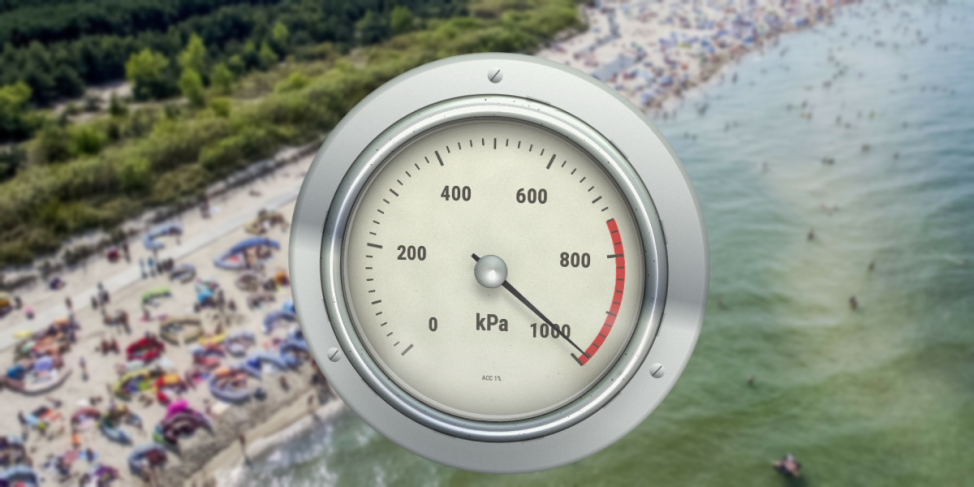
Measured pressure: **980** kPa
